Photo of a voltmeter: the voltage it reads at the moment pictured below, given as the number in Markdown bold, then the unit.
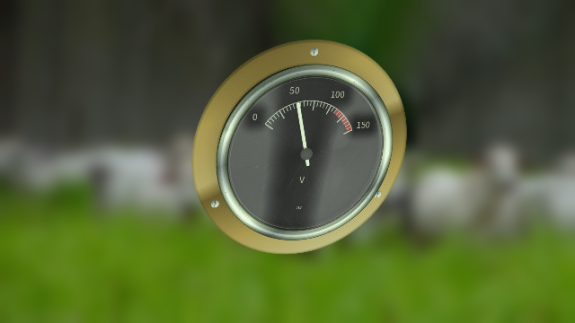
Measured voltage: **50** V
